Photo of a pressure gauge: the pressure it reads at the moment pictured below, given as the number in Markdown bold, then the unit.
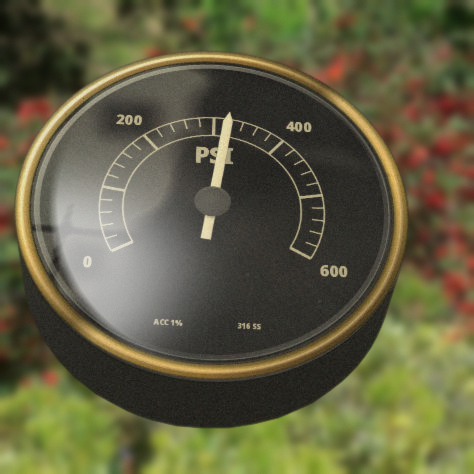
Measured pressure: **320** psi
